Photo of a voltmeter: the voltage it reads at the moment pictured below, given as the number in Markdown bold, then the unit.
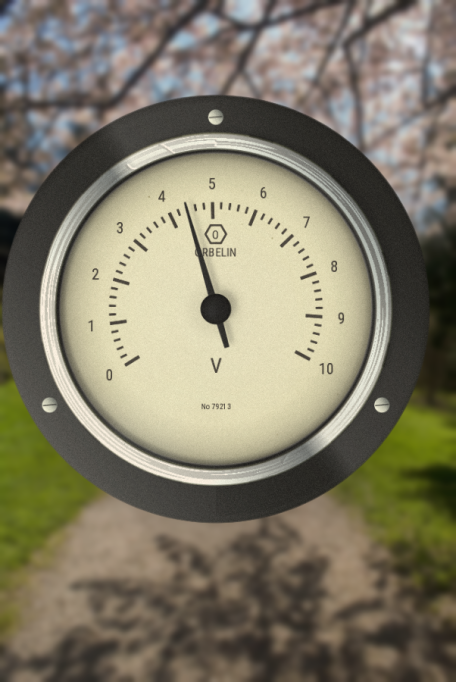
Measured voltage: **4.4** V
